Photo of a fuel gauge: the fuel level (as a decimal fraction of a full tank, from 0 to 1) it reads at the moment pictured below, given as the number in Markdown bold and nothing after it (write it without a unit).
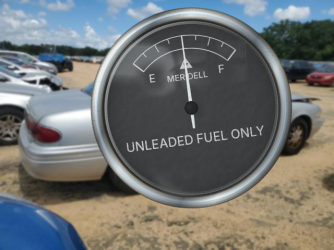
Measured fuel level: **0.5**
